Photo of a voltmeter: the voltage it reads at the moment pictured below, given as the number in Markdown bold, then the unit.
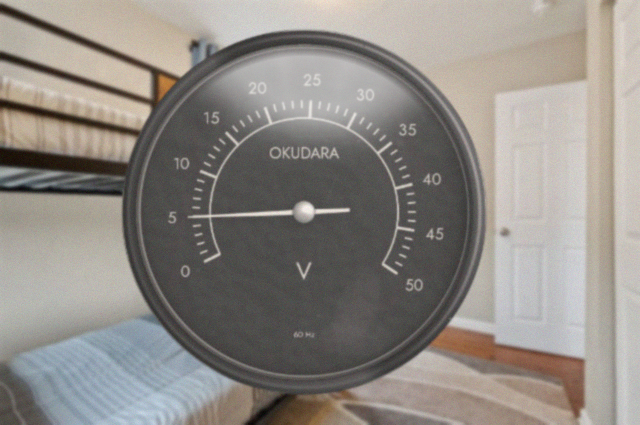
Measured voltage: **5** V
